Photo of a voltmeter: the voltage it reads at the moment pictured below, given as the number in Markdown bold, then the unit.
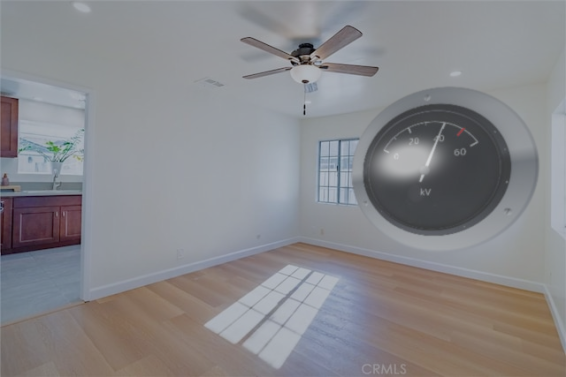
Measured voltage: **40** kV
